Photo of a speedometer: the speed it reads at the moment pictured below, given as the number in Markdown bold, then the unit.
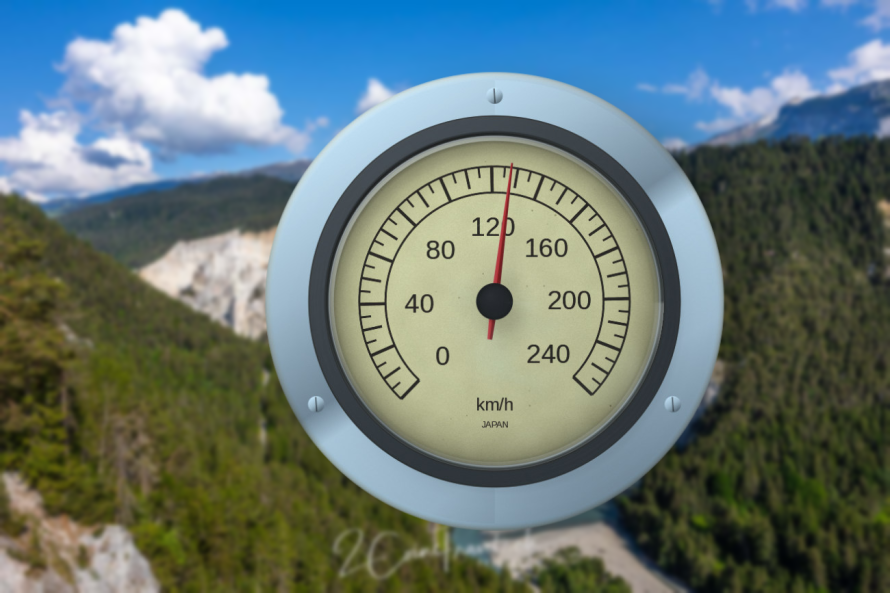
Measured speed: **127.5** km/h
